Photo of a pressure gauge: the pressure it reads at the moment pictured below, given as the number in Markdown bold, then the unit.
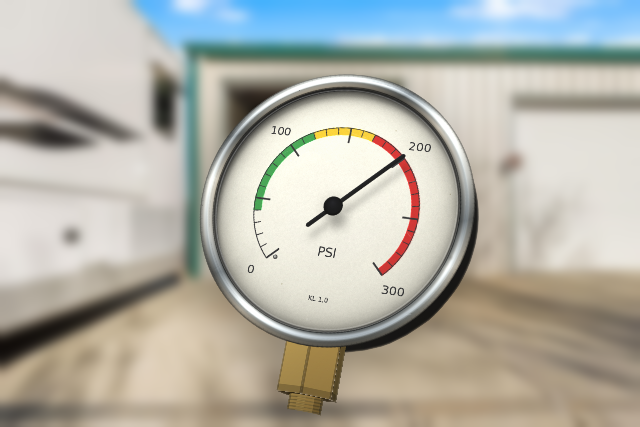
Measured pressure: **200** psi
